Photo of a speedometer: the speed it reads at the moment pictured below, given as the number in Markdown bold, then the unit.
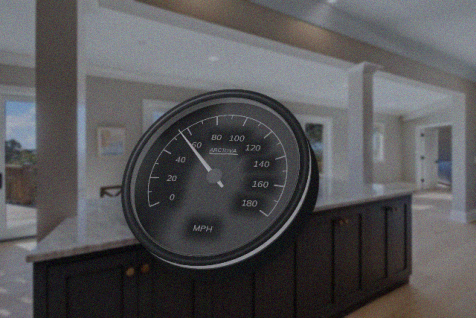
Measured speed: **55** mph
